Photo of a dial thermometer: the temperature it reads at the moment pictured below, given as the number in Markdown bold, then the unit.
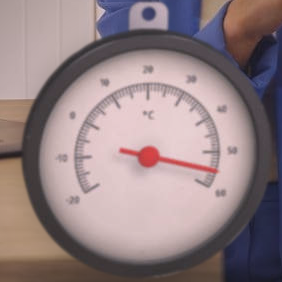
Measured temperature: **55** °C
